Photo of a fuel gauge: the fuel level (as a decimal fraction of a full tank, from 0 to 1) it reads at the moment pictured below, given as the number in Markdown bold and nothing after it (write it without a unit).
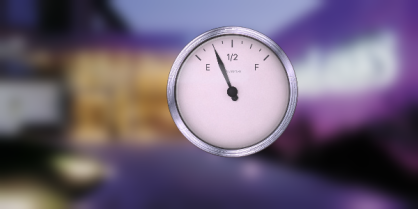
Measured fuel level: **0.25**
